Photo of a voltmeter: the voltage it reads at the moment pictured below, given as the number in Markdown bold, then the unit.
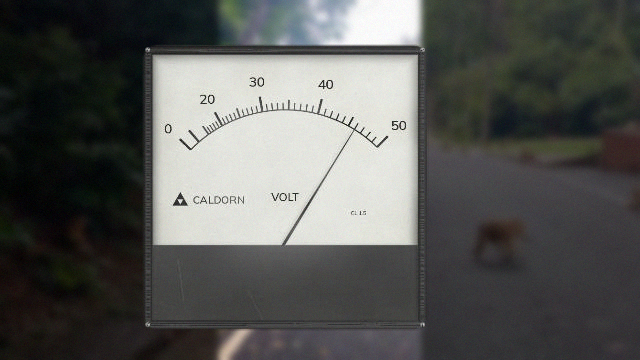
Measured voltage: **46** V
